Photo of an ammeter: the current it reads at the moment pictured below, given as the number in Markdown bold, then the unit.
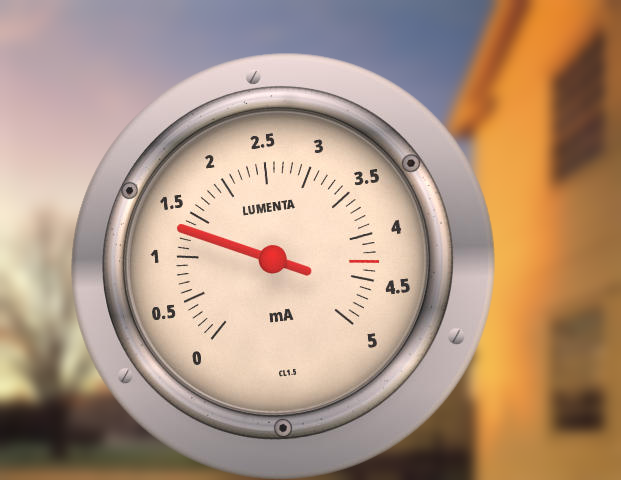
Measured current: **1.3** mA
